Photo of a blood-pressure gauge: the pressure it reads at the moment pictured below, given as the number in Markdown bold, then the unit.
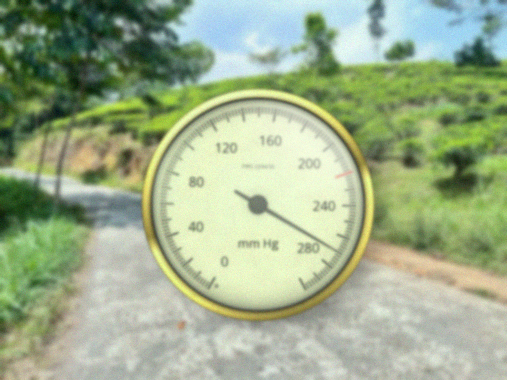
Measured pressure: **270** mmHg
